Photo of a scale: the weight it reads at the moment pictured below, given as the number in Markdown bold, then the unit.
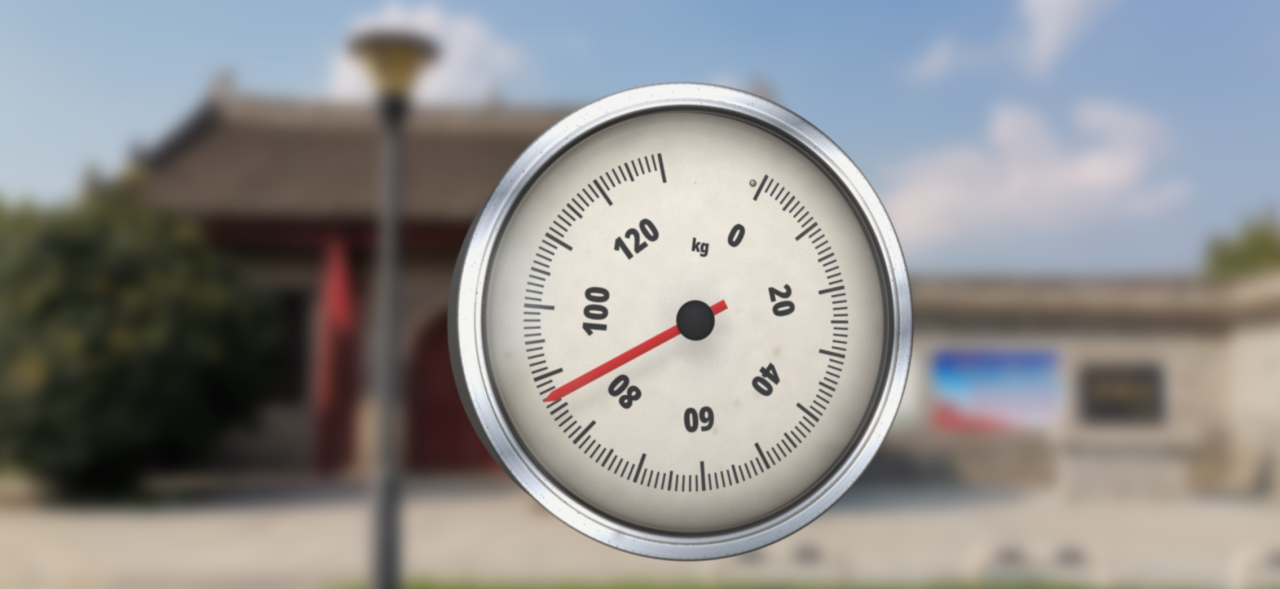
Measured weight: **87** kg
